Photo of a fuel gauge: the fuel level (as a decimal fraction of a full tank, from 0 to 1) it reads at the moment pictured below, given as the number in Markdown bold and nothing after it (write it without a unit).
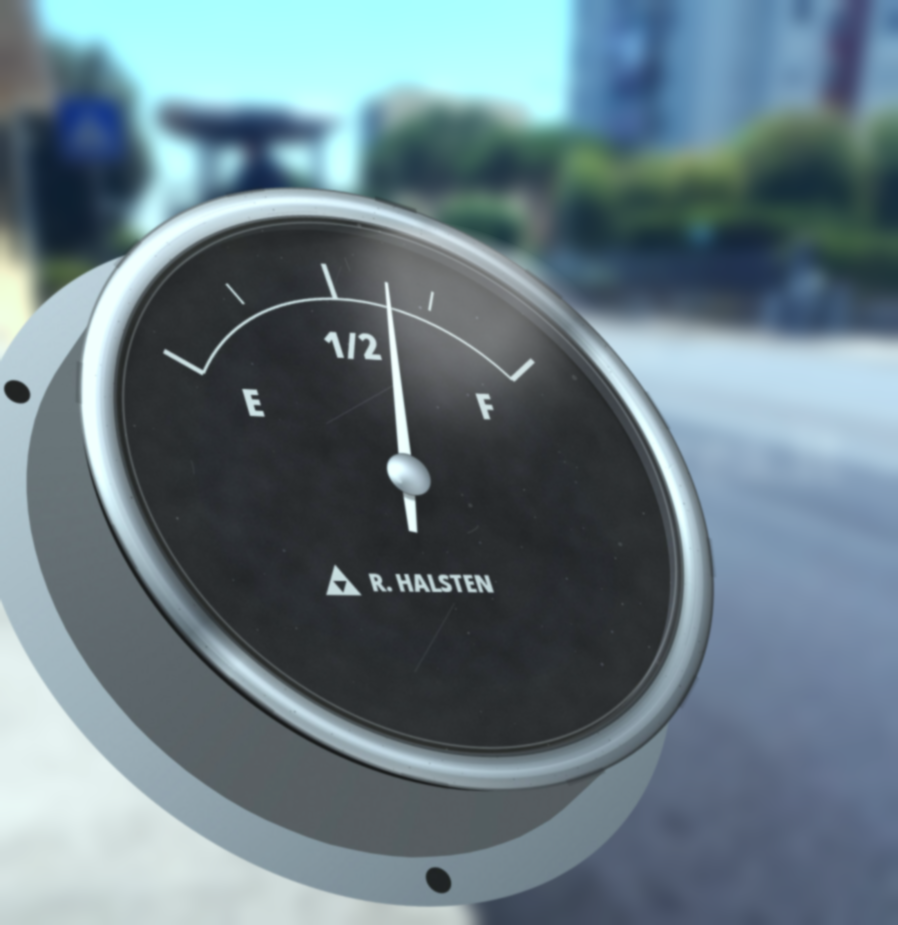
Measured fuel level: **0.625**
